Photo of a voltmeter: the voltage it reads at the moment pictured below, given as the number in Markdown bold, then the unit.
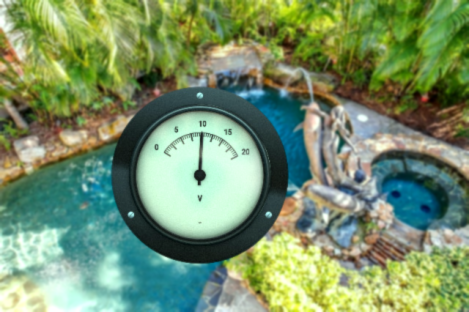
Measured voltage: **10** V
